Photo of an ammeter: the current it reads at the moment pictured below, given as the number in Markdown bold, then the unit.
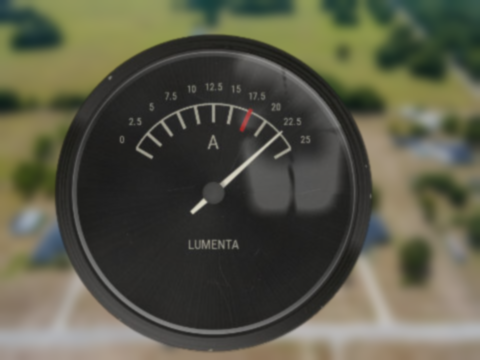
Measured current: **22.5** A
